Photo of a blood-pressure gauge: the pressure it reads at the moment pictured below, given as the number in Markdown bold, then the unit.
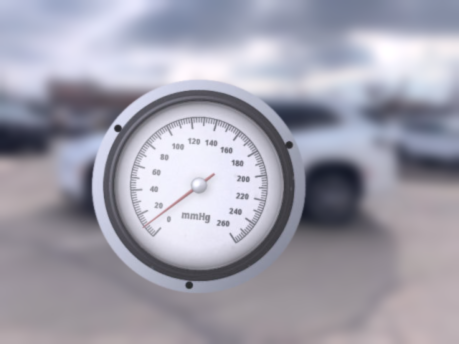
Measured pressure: **10** mmHg
